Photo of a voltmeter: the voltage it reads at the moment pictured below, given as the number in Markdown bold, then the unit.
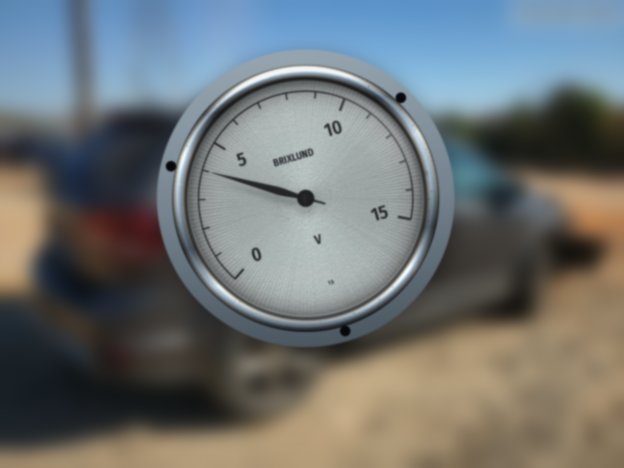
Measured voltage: **4** V
